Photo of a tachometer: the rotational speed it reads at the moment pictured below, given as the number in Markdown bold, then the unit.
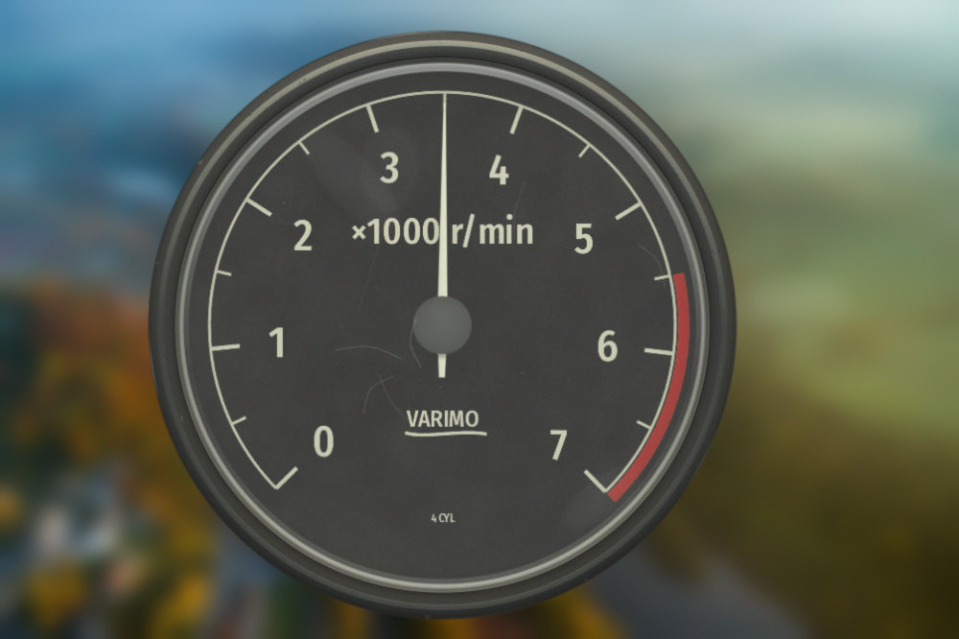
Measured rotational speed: **3500** rpm
